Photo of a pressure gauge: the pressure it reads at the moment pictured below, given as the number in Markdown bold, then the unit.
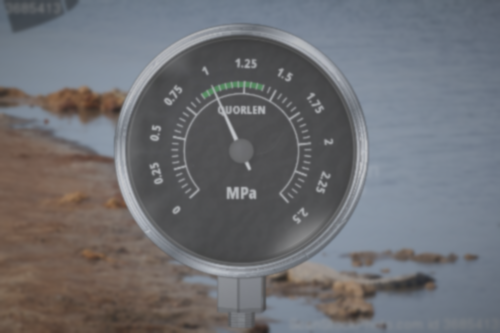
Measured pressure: **1** MPa
